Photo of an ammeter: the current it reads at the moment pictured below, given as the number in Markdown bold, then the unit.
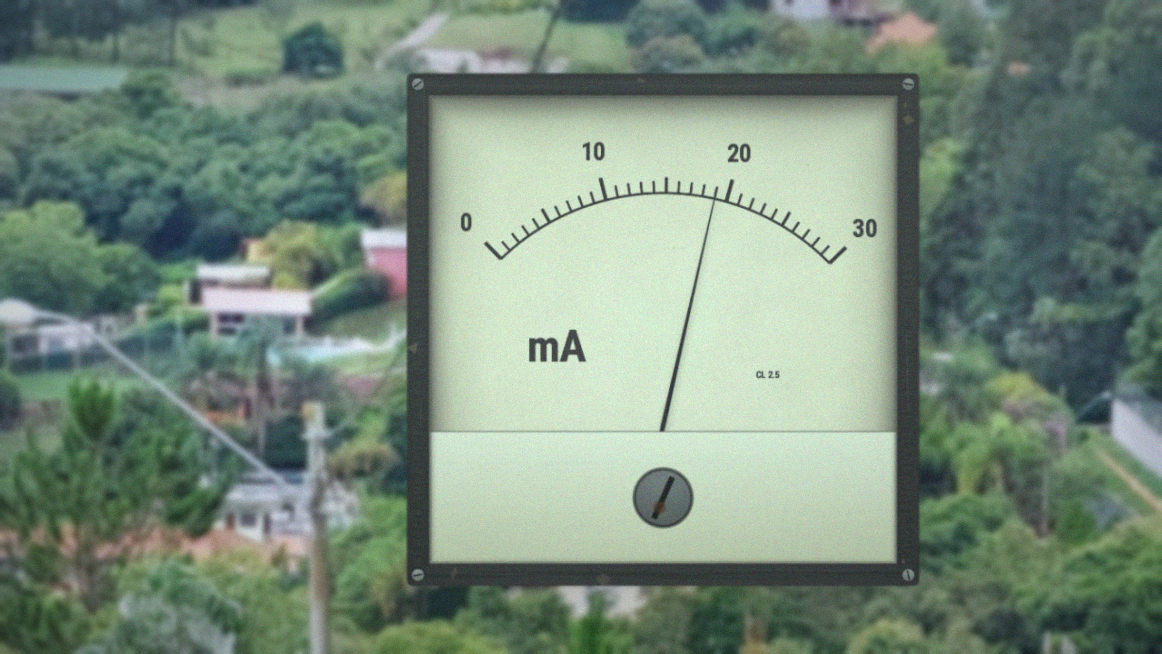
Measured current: **19** mA
